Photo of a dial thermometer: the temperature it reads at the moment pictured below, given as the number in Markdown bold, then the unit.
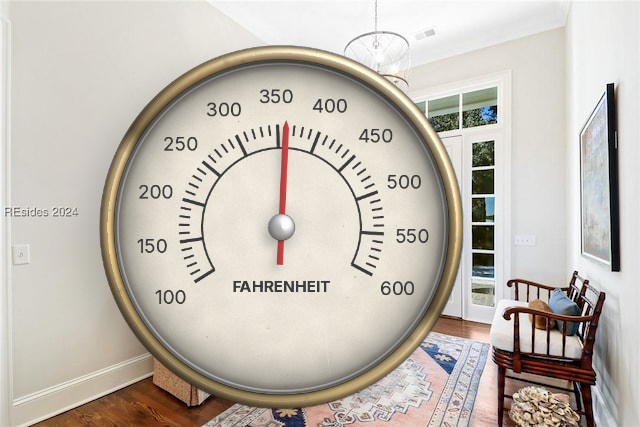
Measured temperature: **360** °F
